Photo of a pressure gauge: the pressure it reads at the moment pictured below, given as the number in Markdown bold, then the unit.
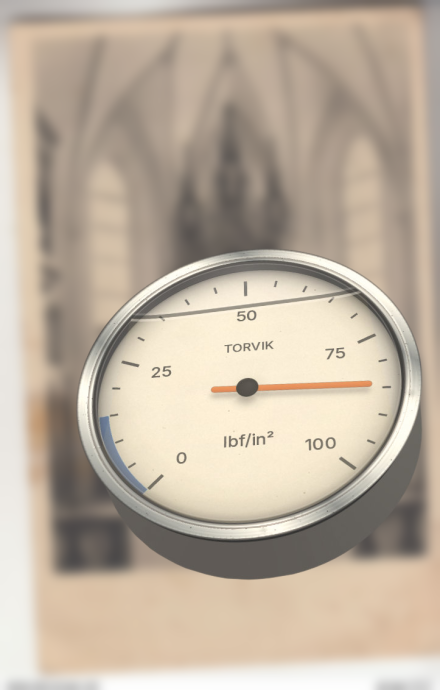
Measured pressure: **85** psi
